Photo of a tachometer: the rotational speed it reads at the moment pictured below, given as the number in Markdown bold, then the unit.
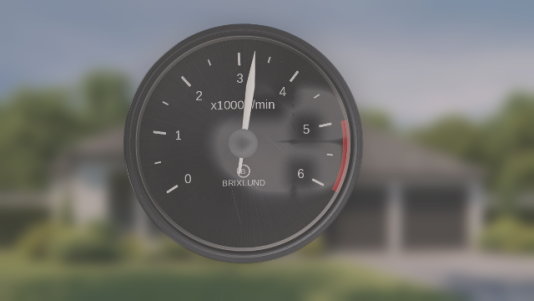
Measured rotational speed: **3250** rpm
